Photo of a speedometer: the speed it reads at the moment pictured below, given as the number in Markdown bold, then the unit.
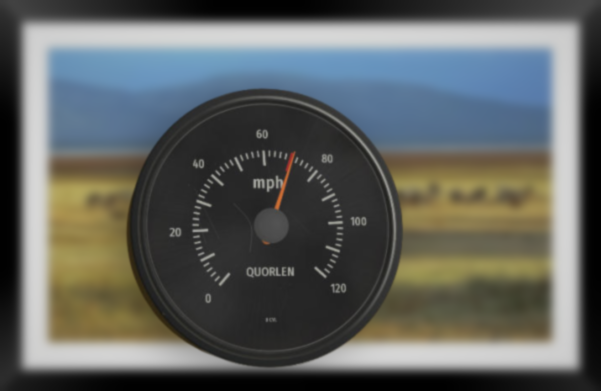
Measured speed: **70** mph
